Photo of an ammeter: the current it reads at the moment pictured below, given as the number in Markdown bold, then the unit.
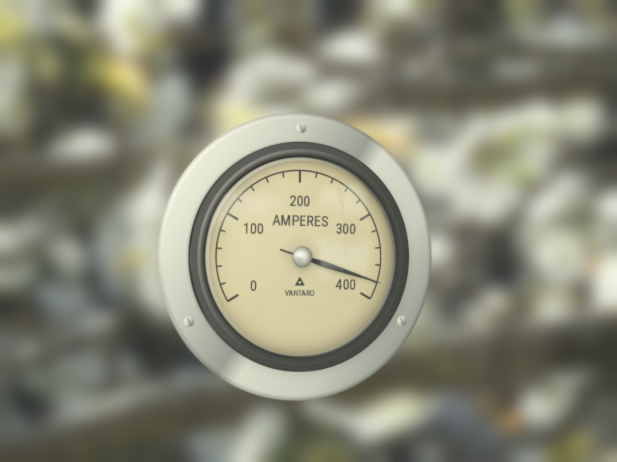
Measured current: **380** A
